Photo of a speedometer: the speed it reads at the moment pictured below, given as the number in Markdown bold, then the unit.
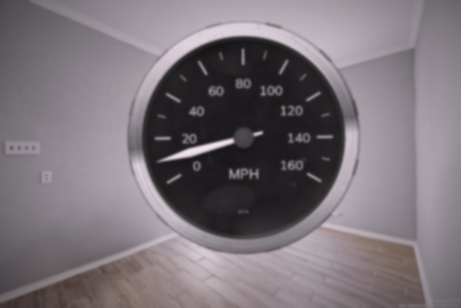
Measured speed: **10** mph
